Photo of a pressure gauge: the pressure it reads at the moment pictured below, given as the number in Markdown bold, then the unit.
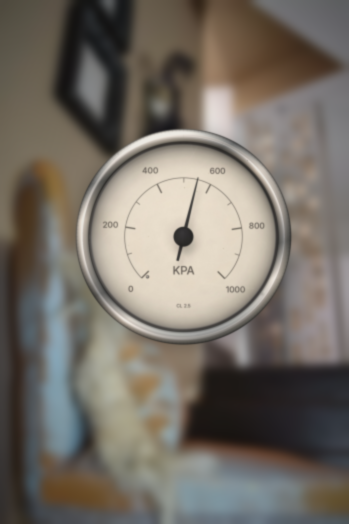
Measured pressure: **550** kPa
